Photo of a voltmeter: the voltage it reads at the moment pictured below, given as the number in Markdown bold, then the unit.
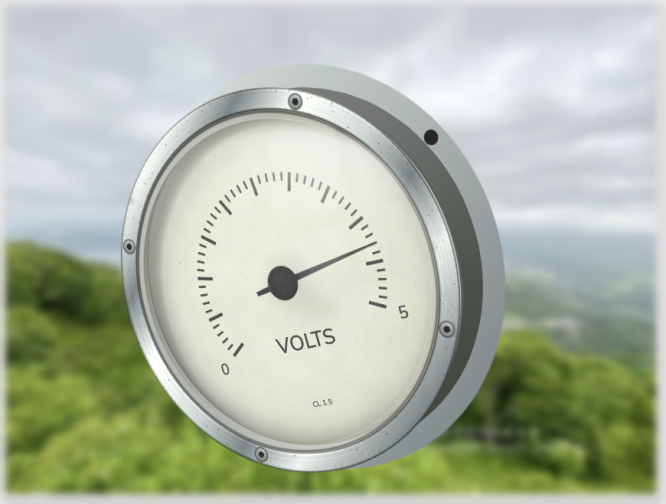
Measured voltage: **4.3** V
